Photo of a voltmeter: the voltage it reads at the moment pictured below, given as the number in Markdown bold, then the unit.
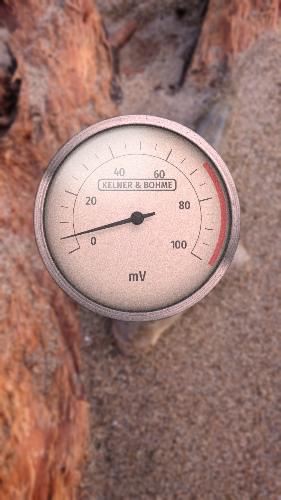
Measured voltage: **5** mV
